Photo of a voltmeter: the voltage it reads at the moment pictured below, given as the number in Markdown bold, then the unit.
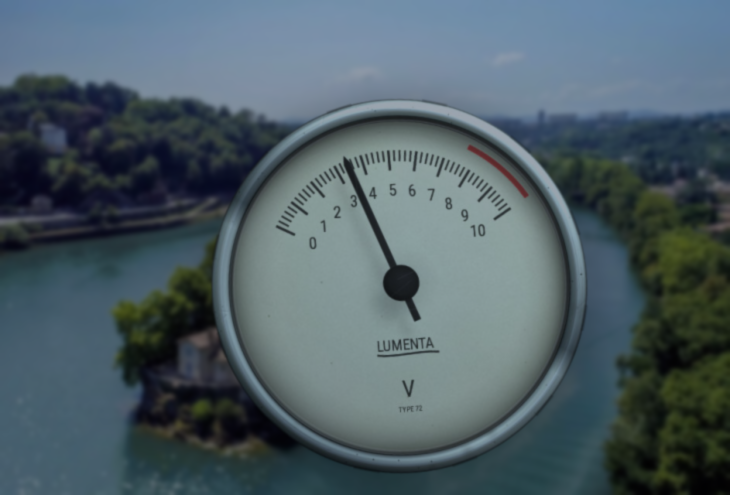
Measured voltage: **3.4** V
